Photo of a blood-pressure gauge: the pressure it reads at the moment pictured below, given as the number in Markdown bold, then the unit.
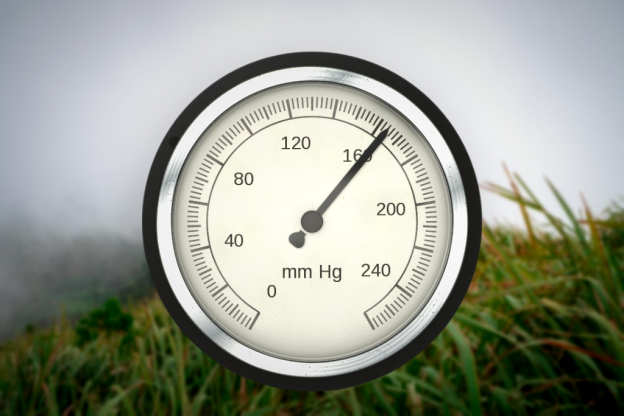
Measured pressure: **164** mmHg
